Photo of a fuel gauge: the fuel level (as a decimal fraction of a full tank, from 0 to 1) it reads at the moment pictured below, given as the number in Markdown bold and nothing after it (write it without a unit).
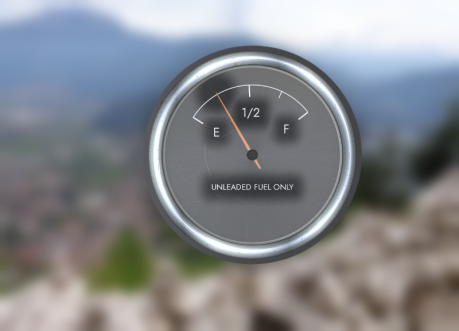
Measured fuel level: **0.25**
